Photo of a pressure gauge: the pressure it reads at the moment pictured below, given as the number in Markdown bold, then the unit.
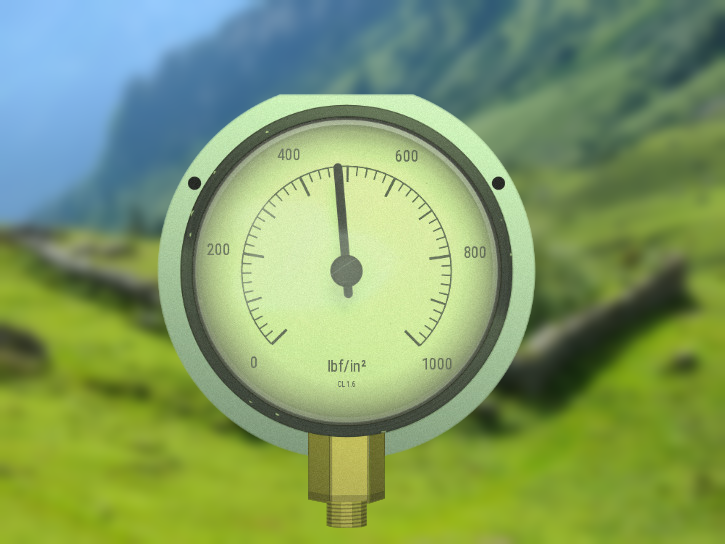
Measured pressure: **480** psi
